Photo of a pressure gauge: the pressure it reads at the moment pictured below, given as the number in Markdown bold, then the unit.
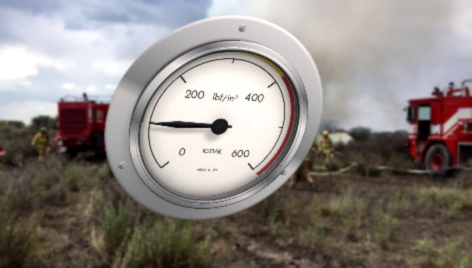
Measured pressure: **100** psi
